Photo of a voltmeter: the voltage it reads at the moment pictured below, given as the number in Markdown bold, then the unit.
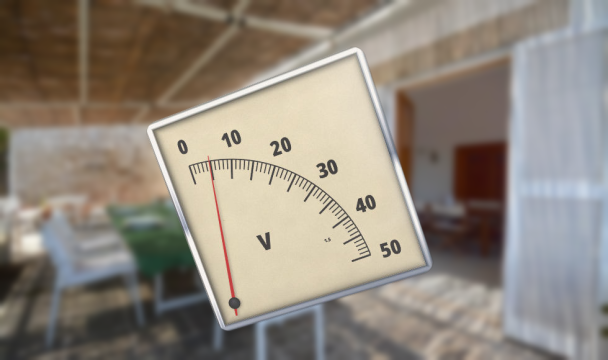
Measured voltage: **5** V
